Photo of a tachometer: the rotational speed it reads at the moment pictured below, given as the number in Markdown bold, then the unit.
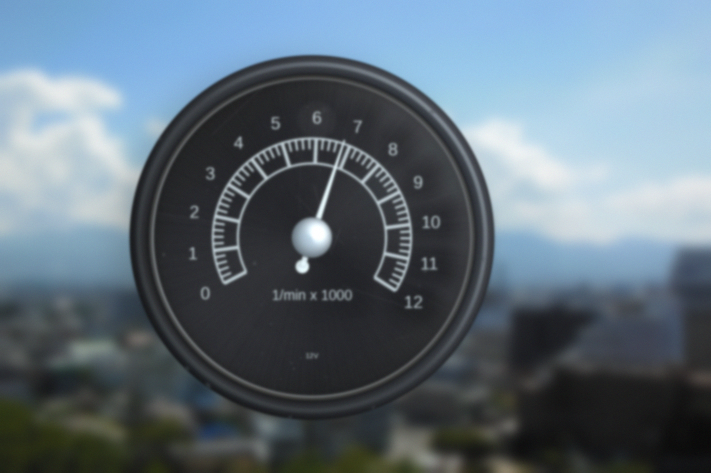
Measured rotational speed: **6800** rpm
